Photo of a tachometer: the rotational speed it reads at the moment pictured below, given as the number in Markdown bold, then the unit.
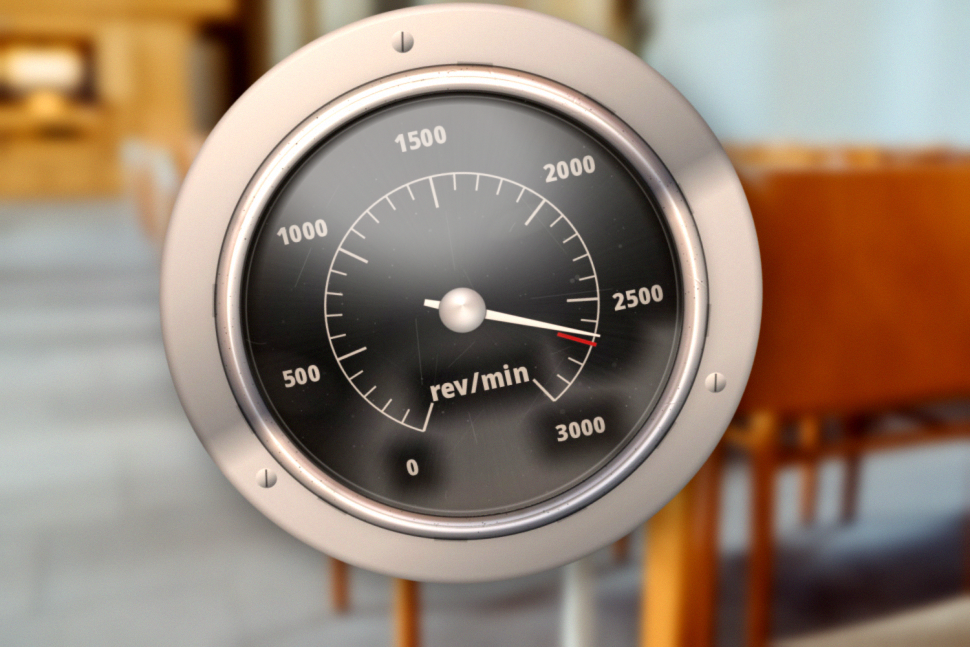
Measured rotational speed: **2650** rpm
